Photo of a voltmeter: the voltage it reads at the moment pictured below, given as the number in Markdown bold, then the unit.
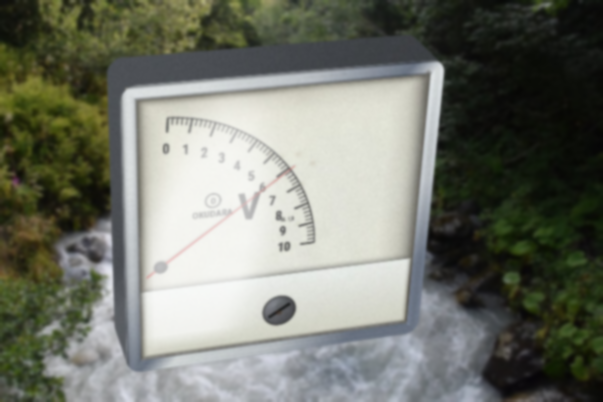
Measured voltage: **6** V
